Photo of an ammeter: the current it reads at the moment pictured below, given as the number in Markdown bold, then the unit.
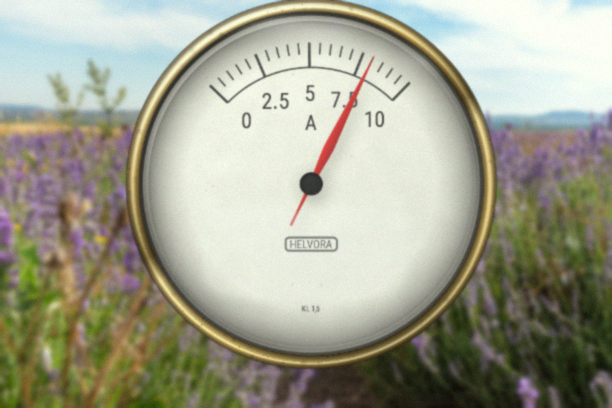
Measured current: **8** A
